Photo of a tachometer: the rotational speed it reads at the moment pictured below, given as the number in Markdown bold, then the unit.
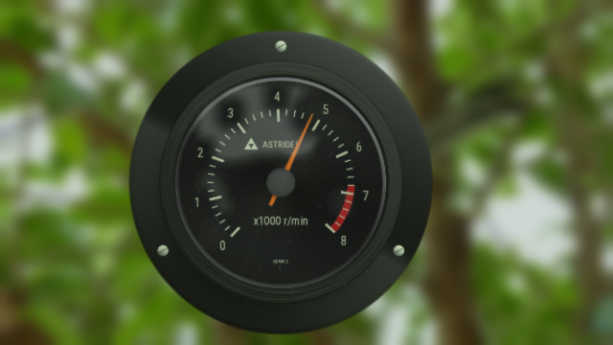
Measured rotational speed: **4800** rpm
